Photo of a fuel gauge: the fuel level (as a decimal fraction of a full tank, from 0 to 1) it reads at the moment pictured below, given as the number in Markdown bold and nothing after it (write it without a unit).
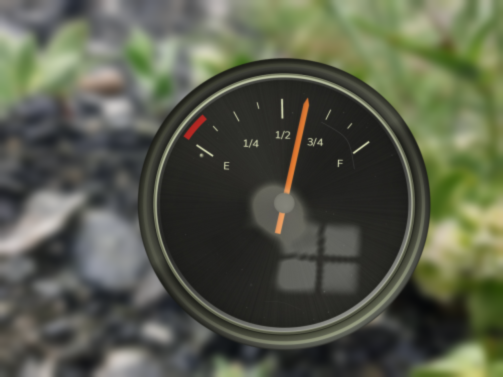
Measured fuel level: **0.625**
